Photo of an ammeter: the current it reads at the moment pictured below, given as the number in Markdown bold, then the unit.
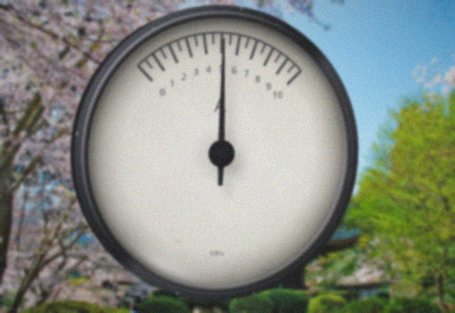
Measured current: **5** A
